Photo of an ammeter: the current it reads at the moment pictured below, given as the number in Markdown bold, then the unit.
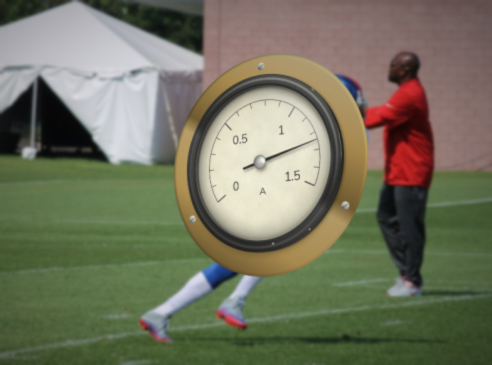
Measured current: **1.25** A
